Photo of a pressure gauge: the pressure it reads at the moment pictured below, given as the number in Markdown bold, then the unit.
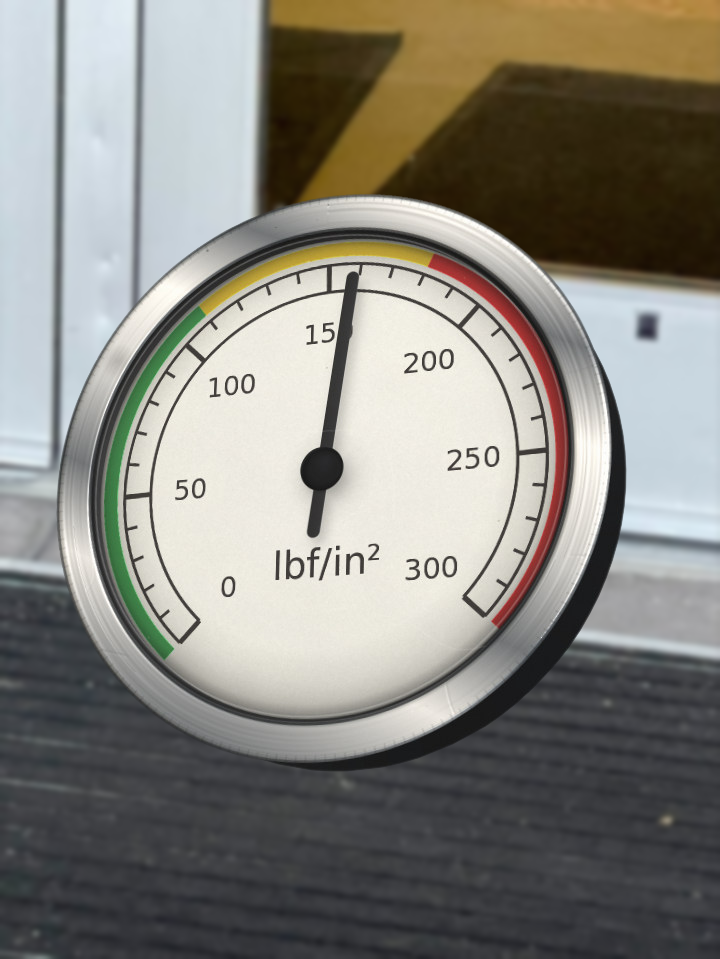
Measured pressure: **160** psi
